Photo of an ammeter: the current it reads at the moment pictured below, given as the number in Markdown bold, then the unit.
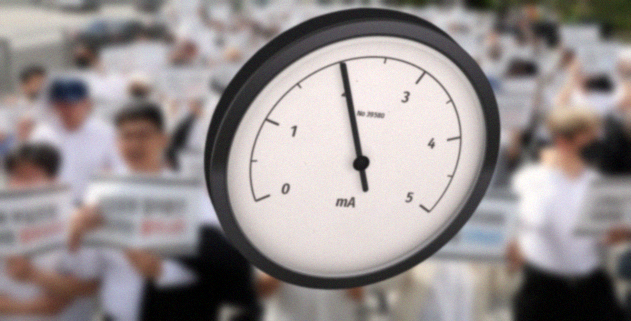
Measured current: **2** mA
